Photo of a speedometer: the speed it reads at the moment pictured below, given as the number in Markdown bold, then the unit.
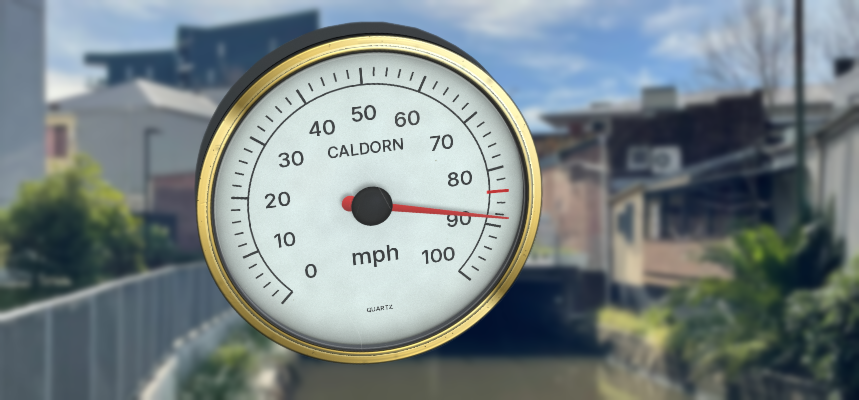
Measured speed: **88** mph
